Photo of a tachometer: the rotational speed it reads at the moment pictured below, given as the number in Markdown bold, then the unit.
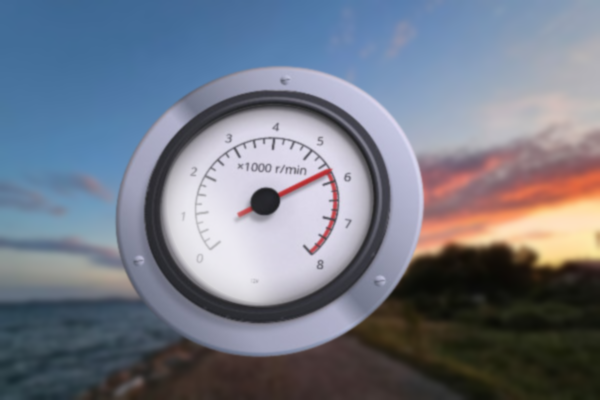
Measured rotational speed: **5750** rpm
